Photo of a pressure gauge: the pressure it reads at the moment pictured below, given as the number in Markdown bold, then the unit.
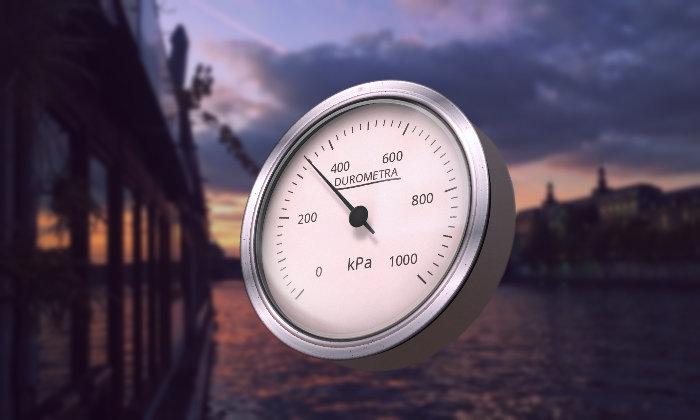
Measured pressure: **340** kPa
